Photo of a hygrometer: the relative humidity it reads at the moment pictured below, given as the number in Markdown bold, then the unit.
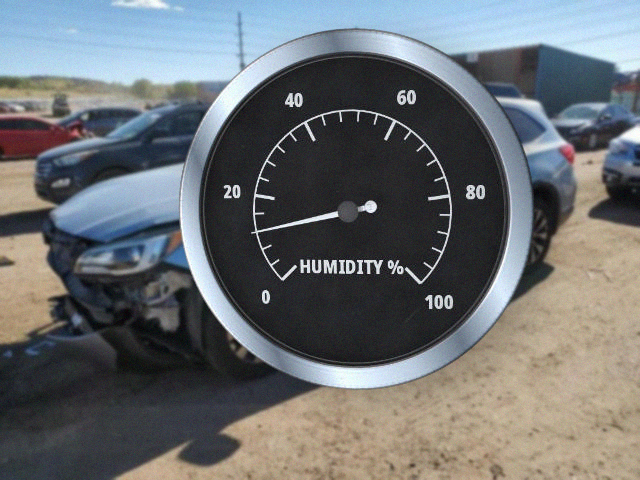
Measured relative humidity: **12** %
